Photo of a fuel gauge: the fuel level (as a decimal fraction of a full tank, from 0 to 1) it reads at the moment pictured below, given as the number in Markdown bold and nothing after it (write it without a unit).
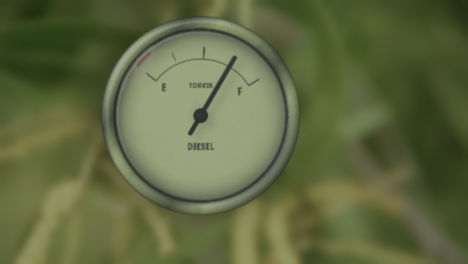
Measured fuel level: **0.75**
